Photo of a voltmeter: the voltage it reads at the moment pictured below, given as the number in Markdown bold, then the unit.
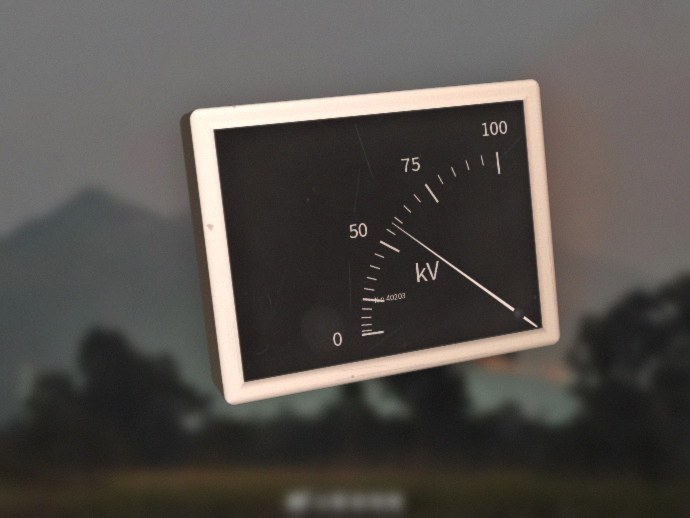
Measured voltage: **57.5** kV
